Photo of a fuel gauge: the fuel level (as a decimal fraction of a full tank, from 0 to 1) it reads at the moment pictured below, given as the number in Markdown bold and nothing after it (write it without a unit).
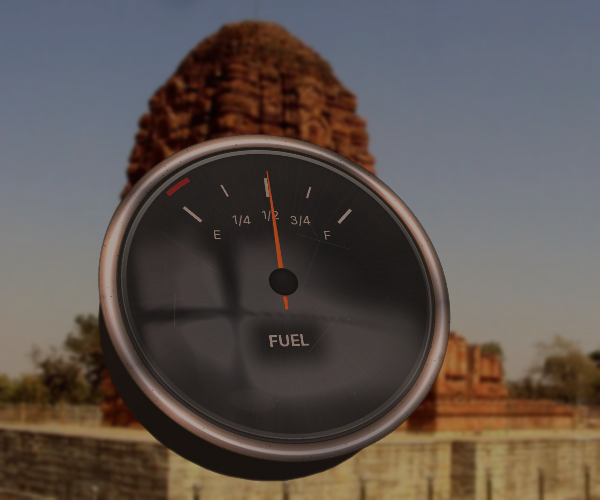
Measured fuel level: **0.5**
